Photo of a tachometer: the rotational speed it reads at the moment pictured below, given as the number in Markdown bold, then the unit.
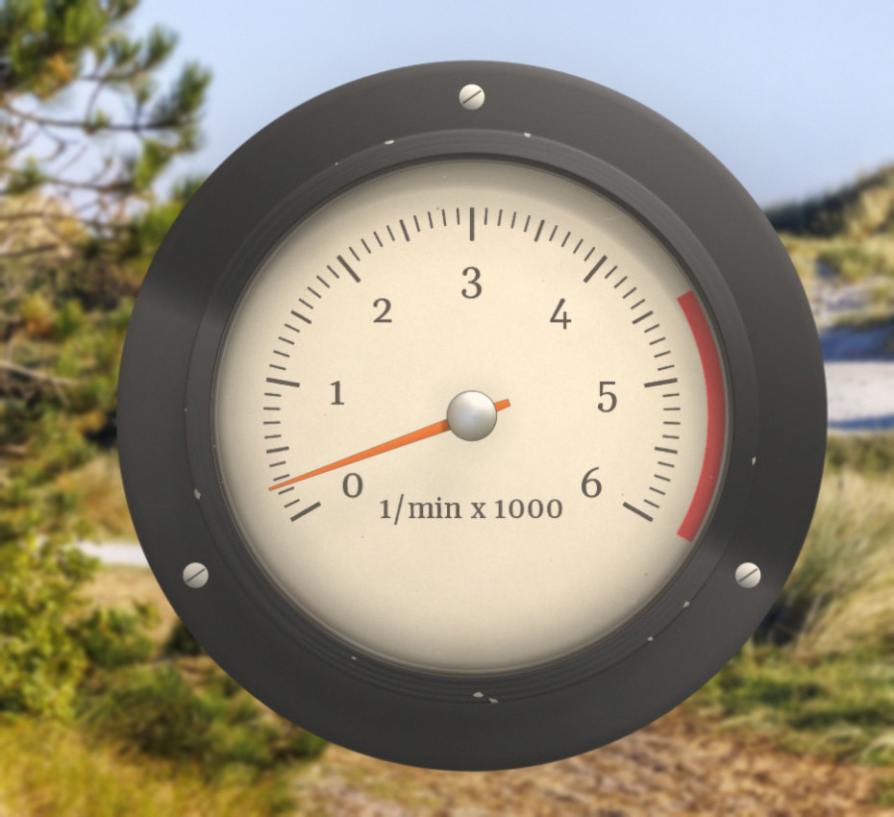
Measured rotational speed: **250** rpm
